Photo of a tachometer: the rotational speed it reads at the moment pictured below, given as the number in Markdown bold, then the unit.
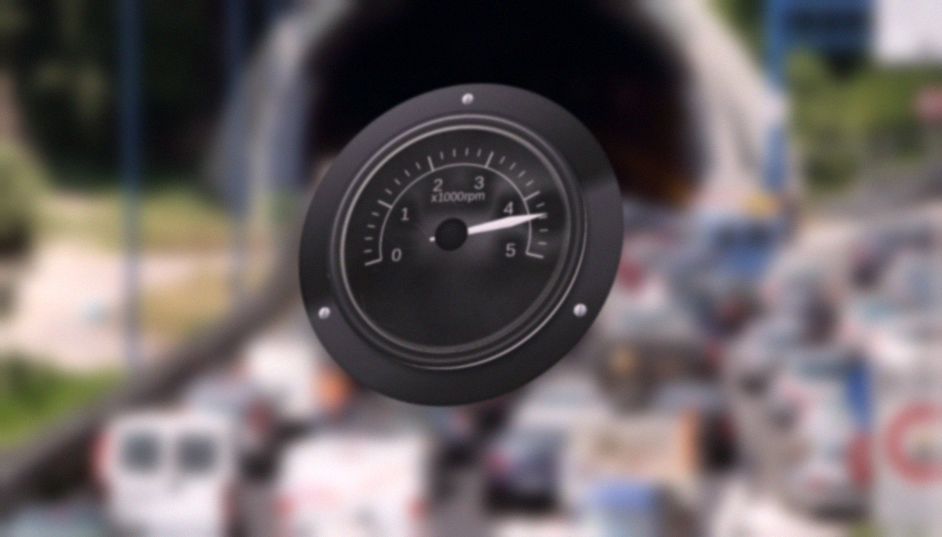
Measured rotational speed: **4400** rpm
